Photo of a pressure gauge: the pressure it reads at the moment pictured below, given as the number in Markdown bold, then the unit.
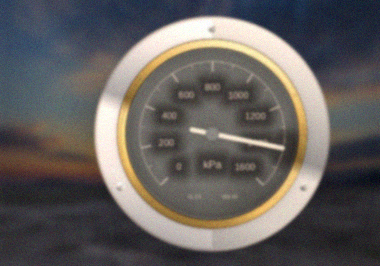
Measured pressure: **1400** kPa
